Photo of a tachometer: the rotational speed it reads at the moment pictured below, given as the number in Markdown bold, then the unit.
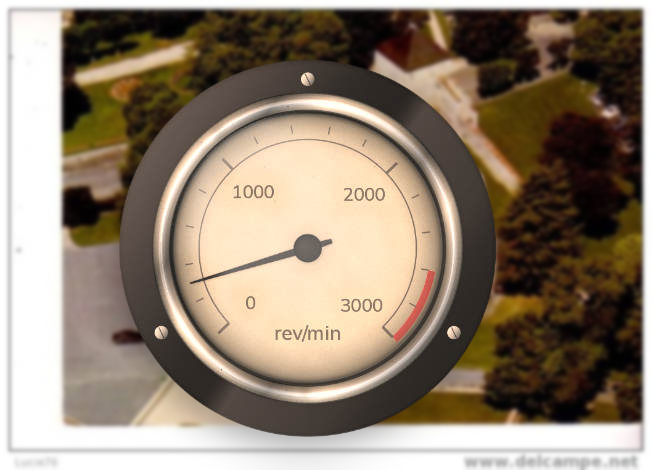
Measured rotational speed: **300** rpm
